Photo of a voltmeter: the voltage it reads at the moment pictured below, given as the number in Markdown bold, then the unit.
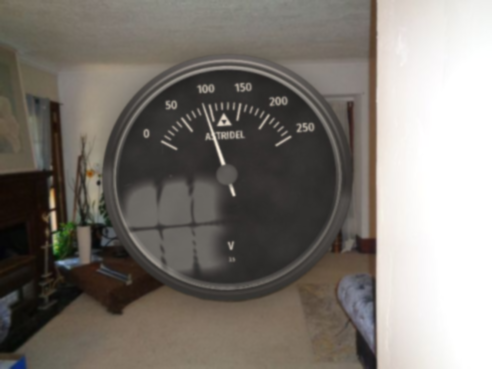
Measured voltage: **90** V
